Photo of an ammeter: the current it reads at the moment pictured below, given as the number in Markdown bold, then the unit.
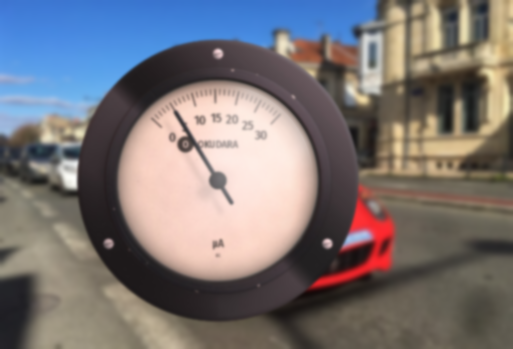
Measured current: **5** µA
